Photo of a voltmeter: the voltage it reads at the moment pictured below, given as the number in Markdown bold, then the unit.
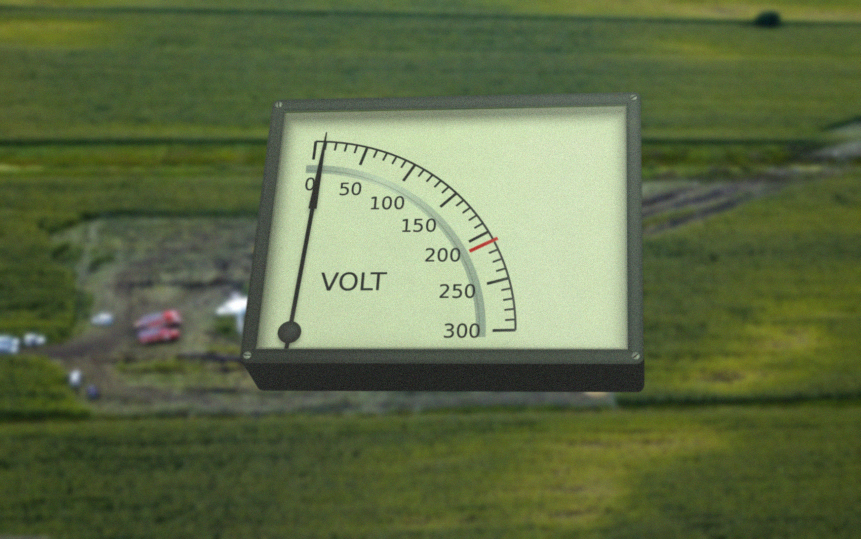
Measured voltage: **10** V
